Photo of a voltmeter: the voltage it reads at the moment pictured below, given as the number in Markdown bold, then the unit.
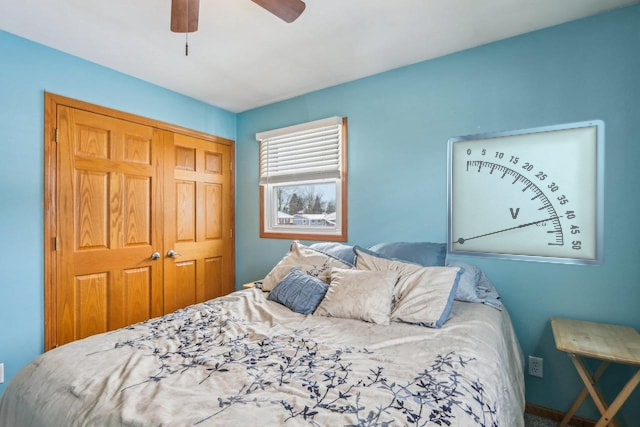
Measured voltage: **40** V
